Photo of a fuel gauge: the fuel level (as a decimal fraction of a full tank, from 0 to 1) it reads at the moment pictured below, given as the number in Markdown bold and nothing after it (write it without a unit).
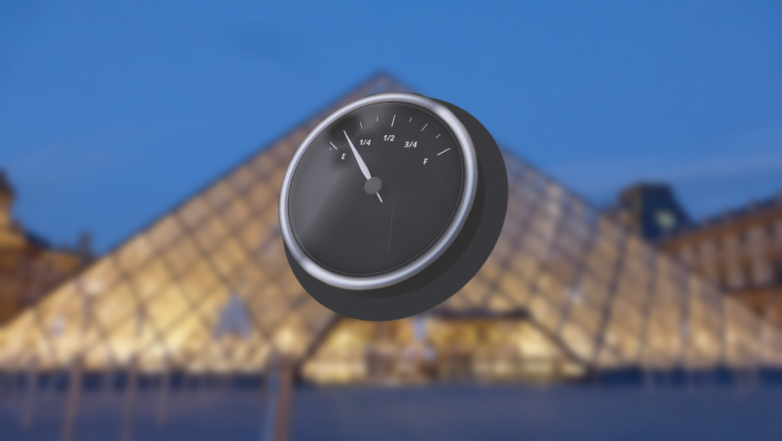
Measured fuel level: **0.125**
